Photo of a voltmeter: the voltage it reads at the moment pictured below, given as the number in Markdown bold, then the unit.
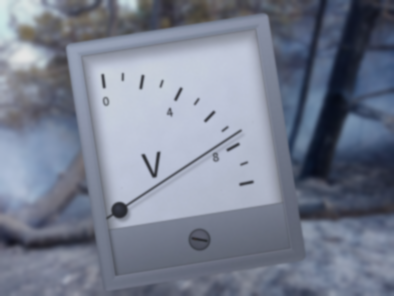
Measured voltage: **7.5** V
